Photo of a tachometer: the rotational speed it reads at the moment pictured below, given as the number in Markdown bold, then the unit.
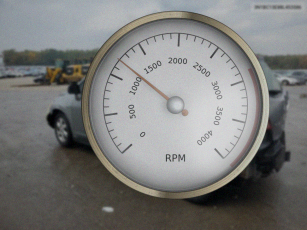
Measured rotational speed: **1200** rpm
